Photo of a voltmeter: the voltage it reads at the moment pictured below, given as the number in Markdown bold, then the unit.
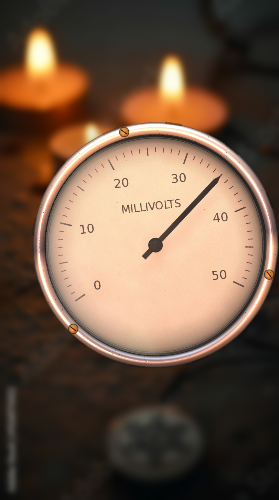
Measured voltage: **35** mV
